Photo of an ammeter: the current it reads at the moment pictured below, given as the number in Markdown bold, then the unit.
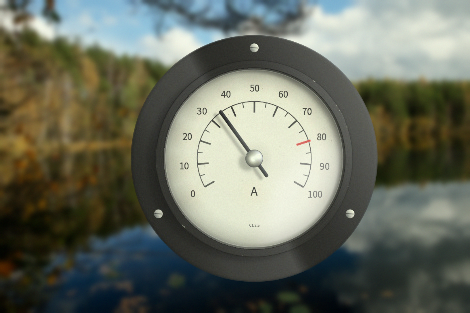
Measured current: **35** A
